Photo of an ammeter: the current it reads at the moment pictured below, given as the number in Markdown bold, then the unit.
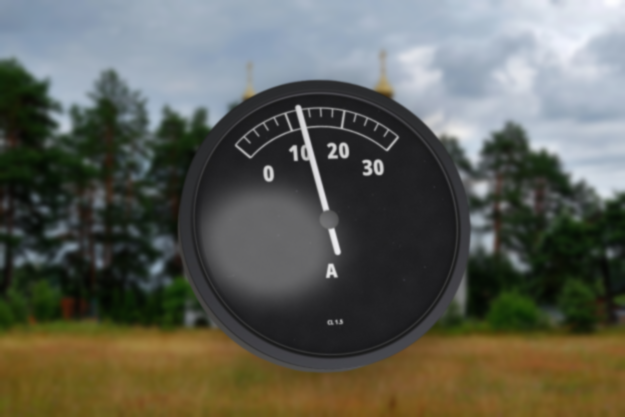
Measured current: **12** A
